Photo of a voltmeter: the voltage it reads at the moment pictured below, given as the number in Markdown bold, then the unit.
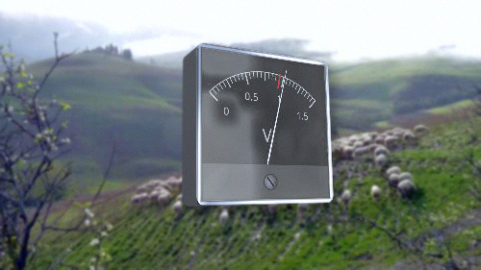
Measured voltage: **1** V
